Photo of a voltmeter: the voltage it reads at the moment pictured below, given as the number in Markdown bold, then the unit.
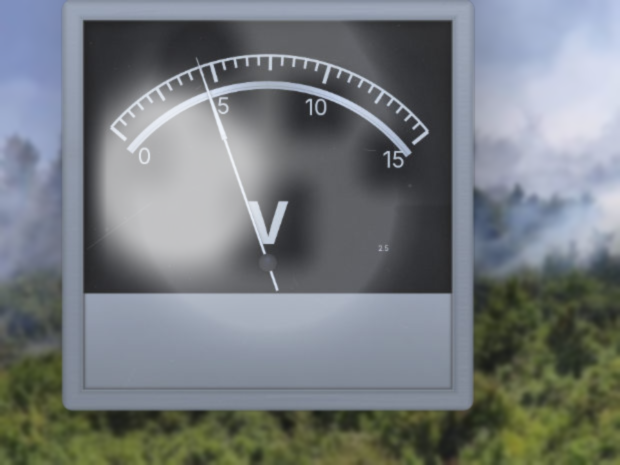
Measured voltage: **4.5** V
